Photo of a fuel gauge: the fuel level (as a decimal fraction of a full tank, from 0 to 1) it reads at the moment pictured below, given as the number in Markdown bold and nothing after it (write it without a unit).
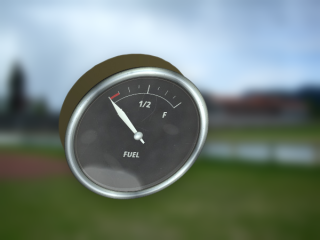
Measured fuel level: **0**
